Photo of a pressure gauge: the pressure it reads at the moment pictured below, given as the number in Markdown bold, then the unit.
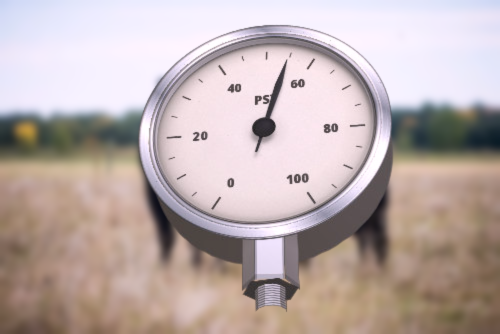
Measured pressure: **55** psi
